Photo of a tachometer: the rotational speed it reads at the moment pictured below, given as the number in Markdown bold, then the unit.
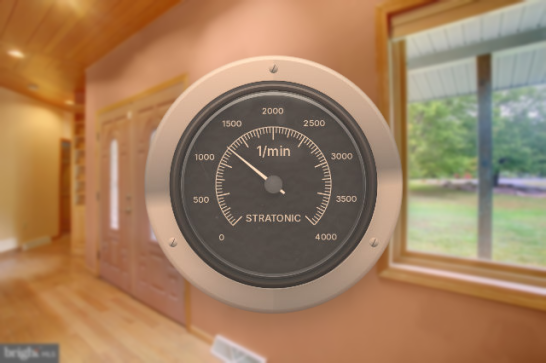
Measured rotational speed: **1250** rpm
